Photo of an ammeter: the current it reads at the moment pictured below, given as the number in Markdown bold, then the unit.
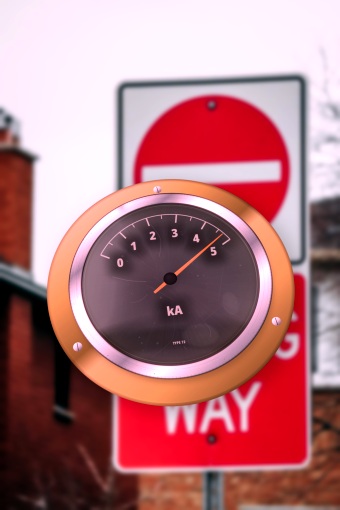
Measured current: **4.75** kA
